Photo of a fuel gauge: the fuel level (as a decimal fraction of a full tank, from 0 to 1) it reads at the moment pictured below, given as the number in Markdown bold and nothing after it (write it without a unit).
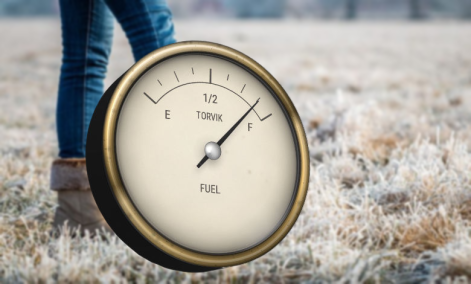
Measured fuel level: **0.875**
